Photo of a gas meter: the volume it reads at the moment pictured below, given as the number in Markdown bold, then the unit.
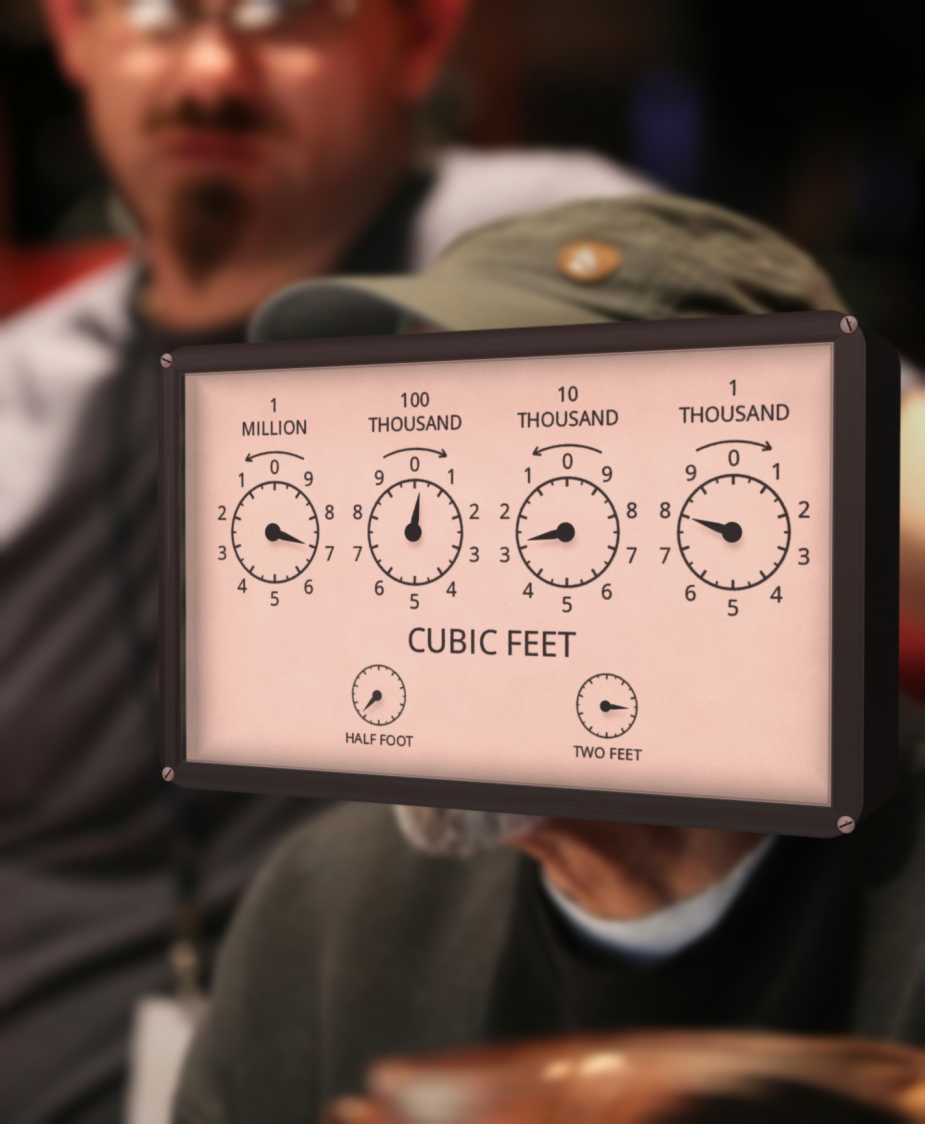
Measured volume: **702800** ft³
